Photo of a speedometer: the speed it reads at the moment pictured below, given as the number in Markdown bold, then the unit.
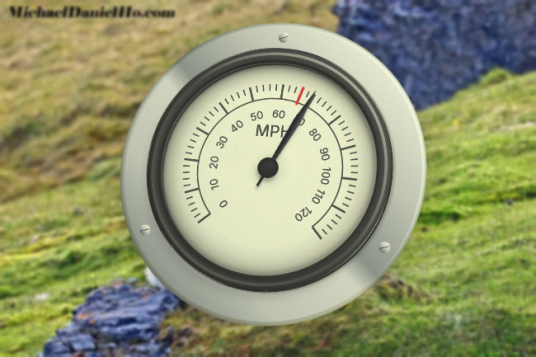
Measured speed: **70** mph
